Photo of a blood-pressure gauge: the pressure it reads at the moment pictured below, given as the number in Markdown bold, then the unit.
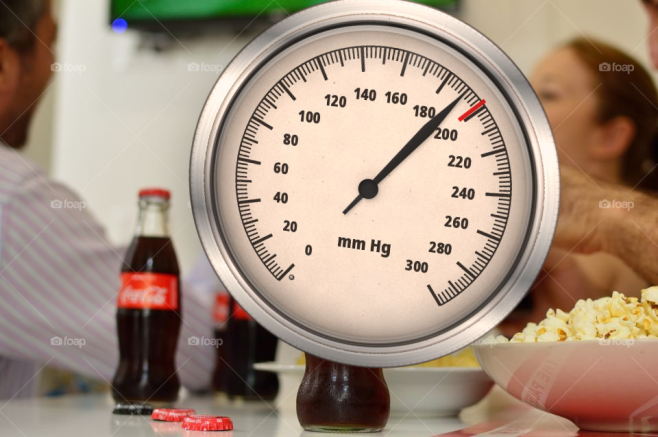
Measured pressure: **190** mmHg
